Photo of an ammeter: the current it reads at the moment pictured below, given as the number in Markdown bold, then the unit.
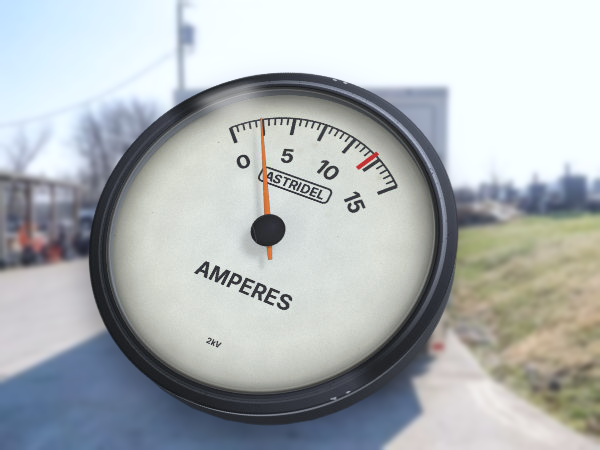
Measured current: **2.5** A
